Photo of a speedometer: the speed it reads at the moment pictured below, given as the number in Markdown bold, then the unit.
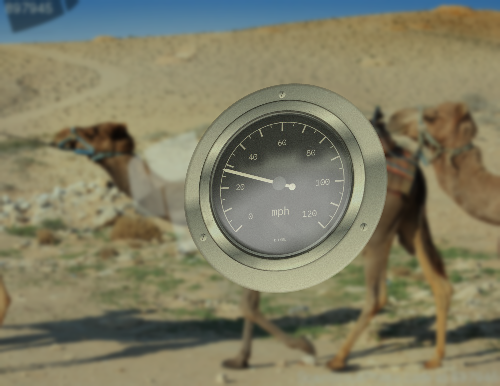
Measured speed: **27.5** mph
